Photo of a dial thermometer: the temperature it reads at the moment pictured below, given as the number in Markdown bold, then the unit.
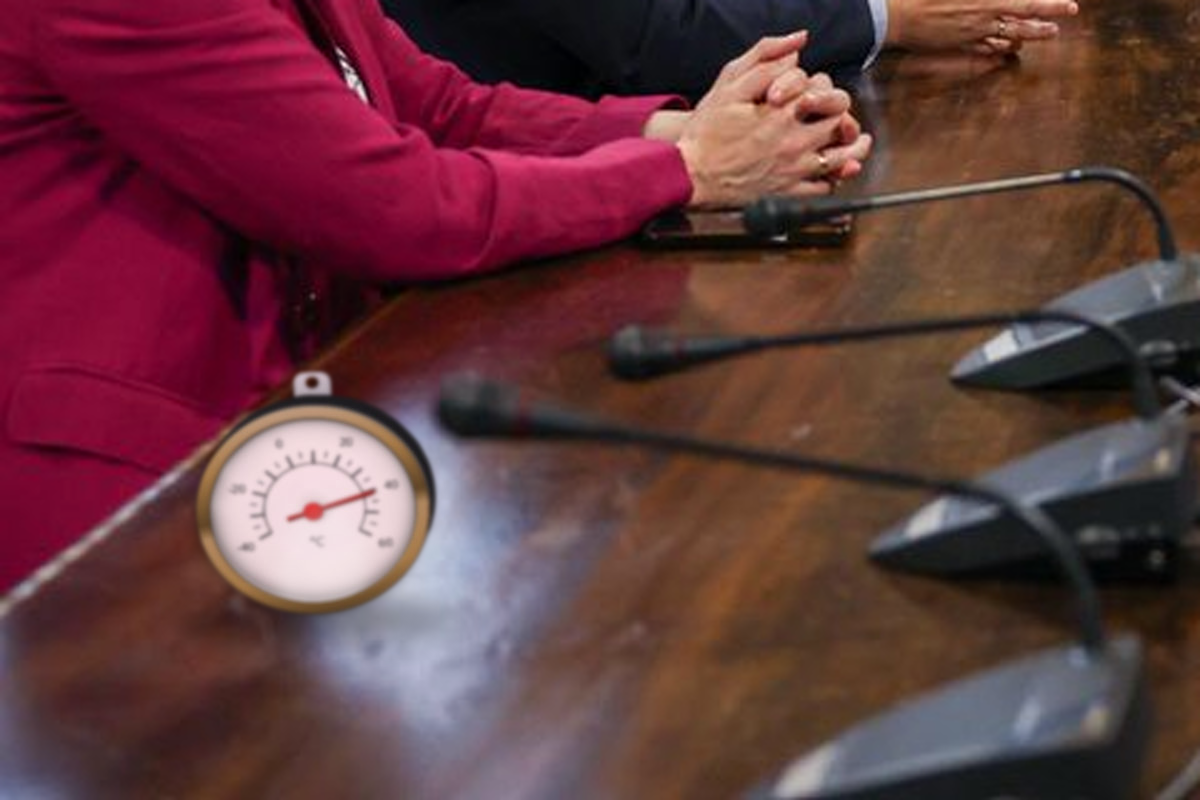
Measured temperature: **40** °C
